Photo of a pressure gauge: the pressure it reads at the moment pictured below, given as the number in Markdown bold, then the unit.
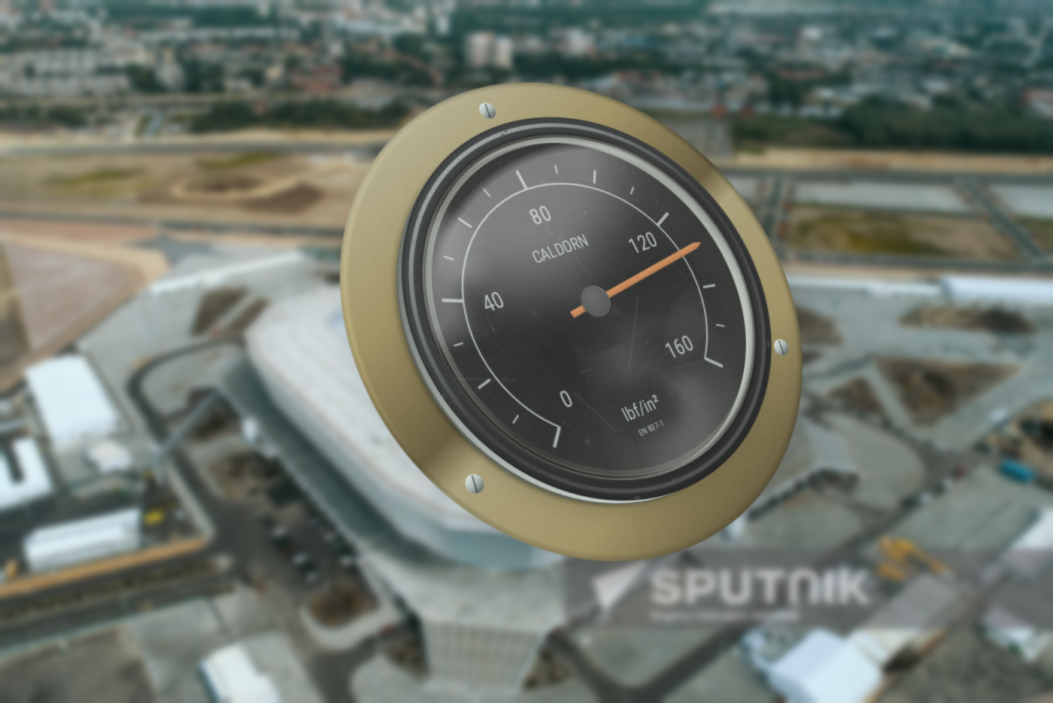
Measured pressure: **130** psi
